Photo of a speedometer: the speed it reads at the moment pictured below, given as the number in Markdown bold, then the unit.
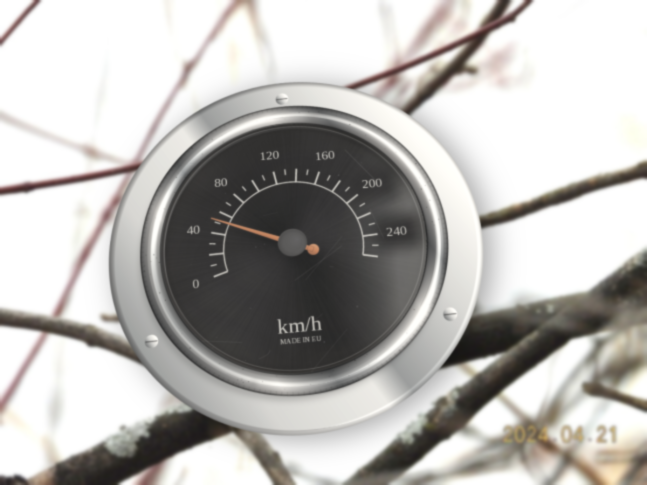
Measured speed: **50** km/h
